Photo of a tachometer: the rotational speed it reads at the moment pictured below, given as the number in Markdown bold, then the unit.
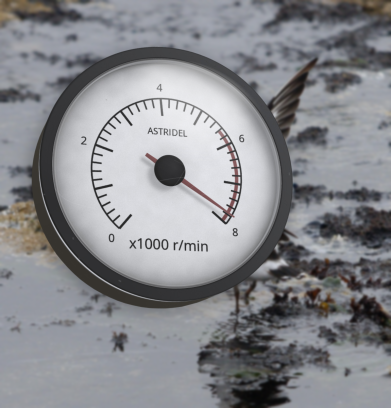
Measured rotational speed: **7800** rpm
